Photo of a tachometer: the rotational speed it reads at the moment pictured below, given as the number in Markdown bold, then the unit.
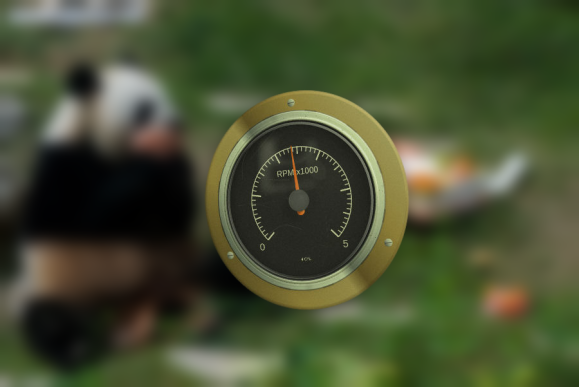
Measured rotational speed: **2400** rpm
